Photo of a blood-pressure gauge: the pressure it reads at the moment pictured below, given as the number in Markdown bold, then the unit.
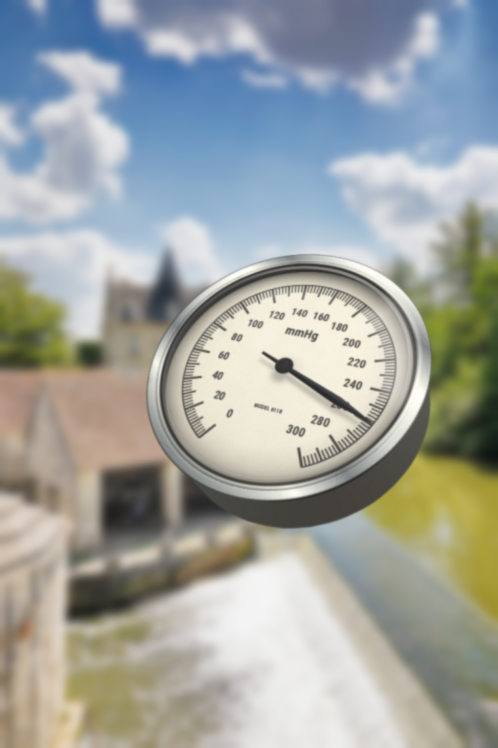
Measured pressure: **260** mmHg
